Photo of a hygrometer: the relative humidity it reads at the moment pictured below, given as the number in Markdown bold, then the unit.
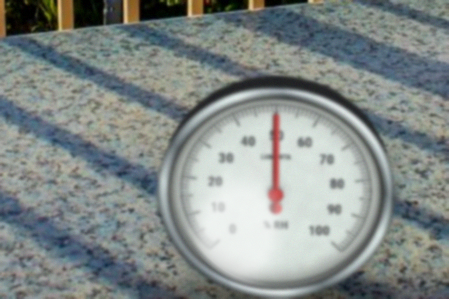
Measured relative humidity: **50** %
